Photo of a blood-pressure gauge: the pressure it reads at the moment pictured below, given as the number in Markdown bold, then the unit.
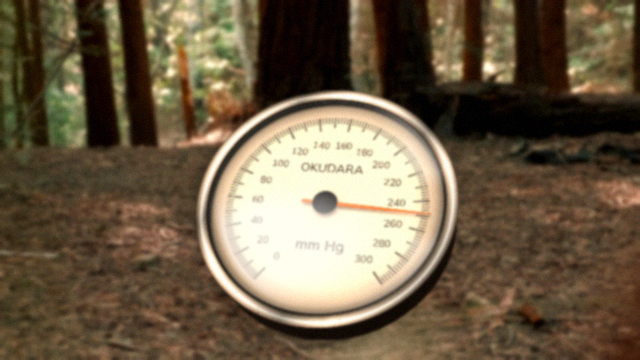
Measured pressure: **250** mmHg
